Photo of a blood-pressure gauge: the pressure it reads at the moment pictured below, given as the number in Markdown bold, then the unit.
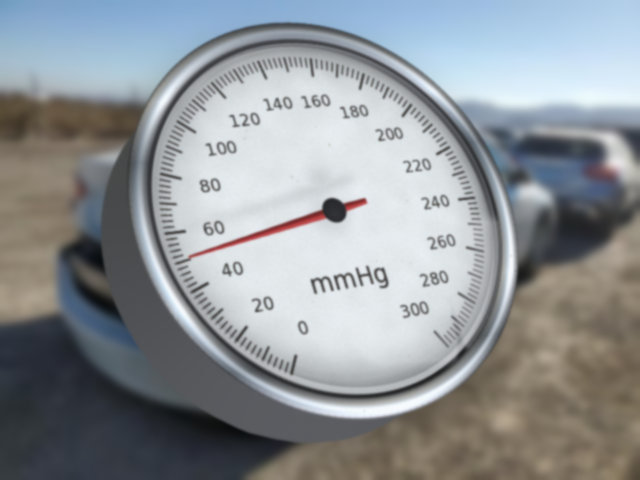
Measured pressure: **50** mmHg
